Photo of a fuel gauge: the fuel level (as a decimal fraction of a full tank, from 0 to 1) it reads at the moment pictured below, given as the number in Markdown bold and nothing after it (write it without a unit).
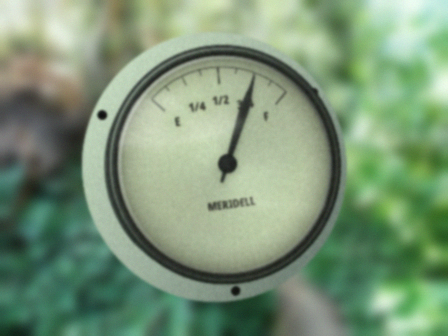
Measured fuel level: **0.75**
